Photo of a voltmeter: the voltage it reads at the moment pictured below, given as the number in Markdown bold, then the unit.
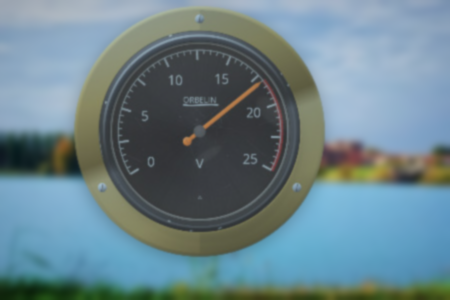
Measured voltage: **18** V
